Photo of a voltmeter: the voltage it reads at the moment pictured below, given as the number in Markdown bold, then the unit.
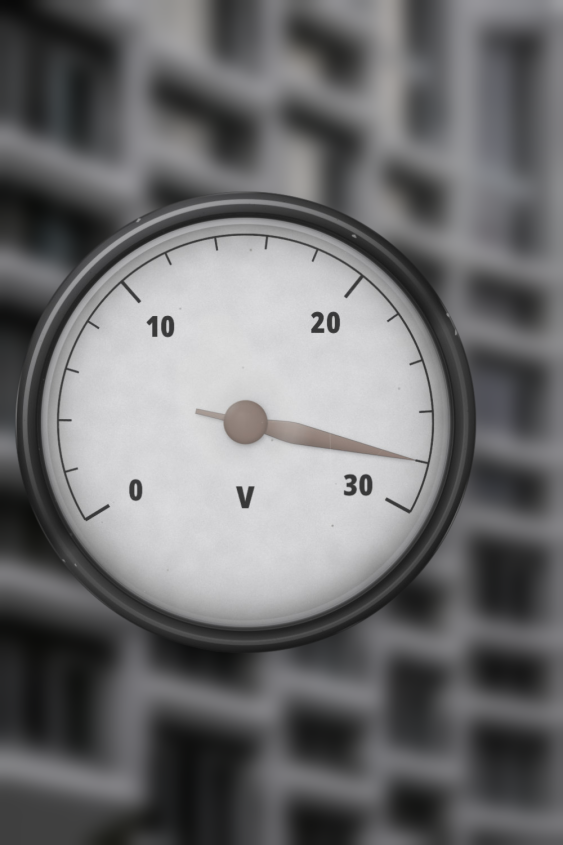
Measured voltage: **28** V
